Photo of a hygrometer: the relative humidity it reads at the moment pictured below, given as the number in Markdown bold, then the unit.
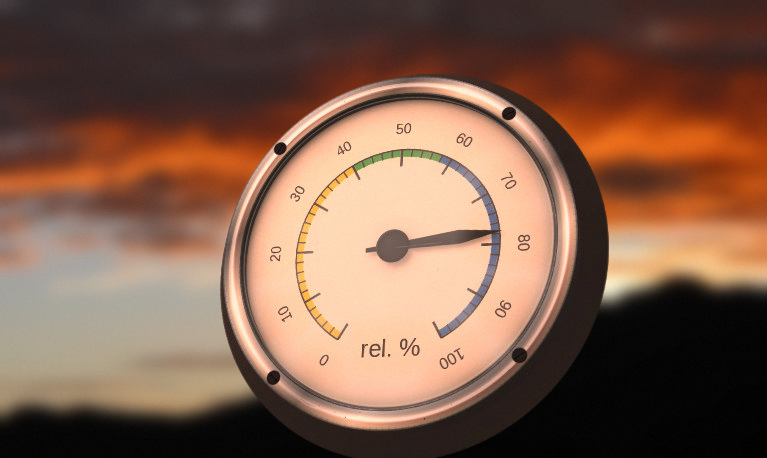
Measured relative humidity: **78** %
